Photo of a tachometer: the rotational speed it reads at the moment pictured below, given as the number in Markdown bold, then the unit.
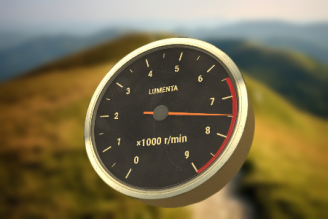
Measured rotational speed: **7500** rpm
